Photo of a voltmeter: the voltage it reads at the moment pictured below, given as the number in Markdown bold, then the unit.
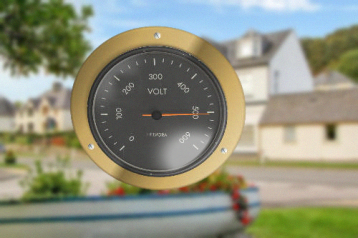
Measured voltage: **500** V
